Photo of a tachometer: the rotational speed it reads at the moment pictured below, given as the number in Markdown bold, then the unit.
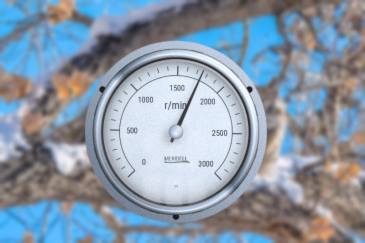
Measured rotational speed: **1750** rpm
